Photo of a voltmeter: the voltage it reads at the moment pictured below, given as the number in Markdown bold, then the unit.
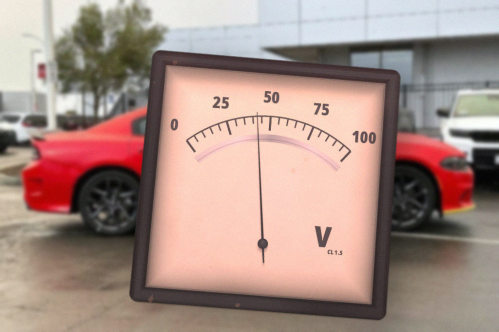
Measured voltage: **42.5** V
